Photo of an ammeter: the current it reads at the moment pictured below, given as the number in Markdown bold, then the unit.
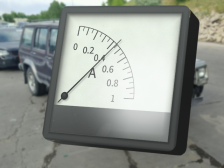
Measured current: **0.45** A
